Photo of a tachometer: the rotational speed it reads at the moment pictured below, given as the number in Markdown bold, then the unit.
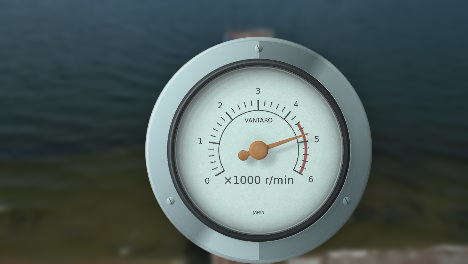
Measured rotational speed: **4800** rpm
